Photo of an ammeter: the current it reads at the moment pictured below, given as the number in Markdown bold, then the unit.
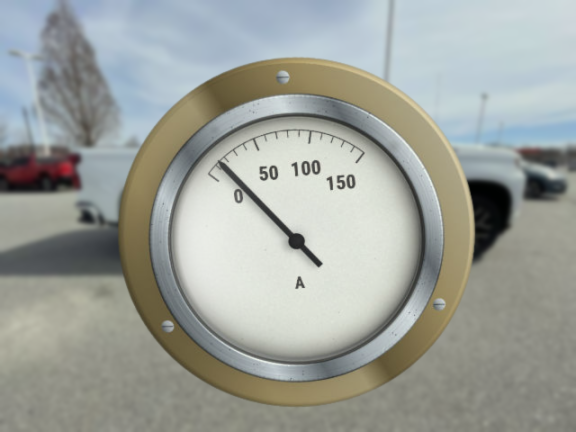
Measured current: **15** A
